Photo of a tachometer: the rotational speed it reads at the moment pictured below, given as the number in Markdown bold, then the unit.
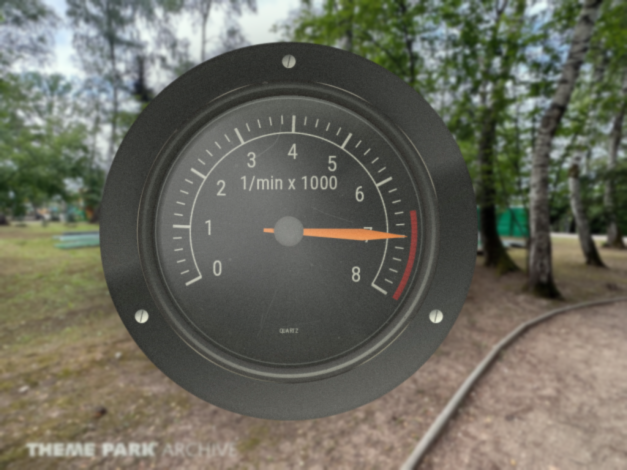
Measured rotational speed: **7000** rpm
